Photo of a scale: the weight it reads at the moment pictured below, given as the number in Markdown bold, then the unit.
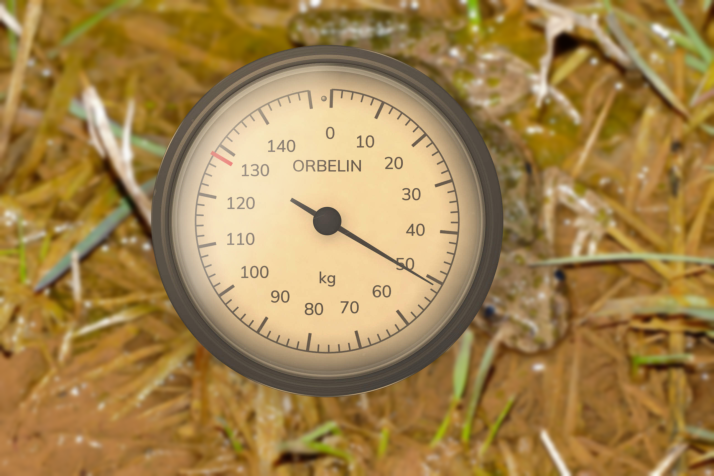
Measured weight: **51** kg
